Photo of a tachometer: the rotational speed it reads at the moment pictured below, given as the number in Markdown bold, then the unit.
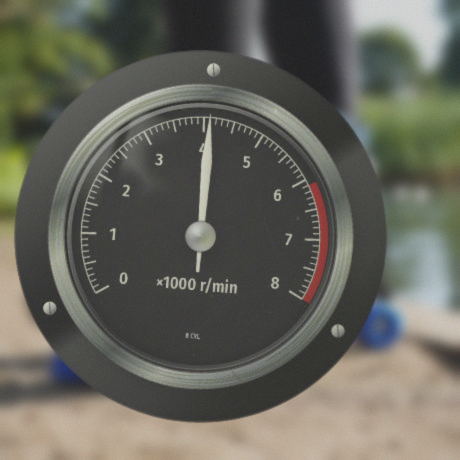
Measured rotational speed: **4100** rpm
